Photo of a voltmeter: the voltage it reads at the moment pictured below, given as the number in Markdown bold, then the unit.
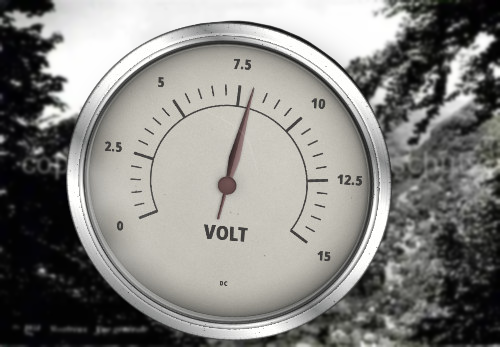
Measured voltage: **8** V
